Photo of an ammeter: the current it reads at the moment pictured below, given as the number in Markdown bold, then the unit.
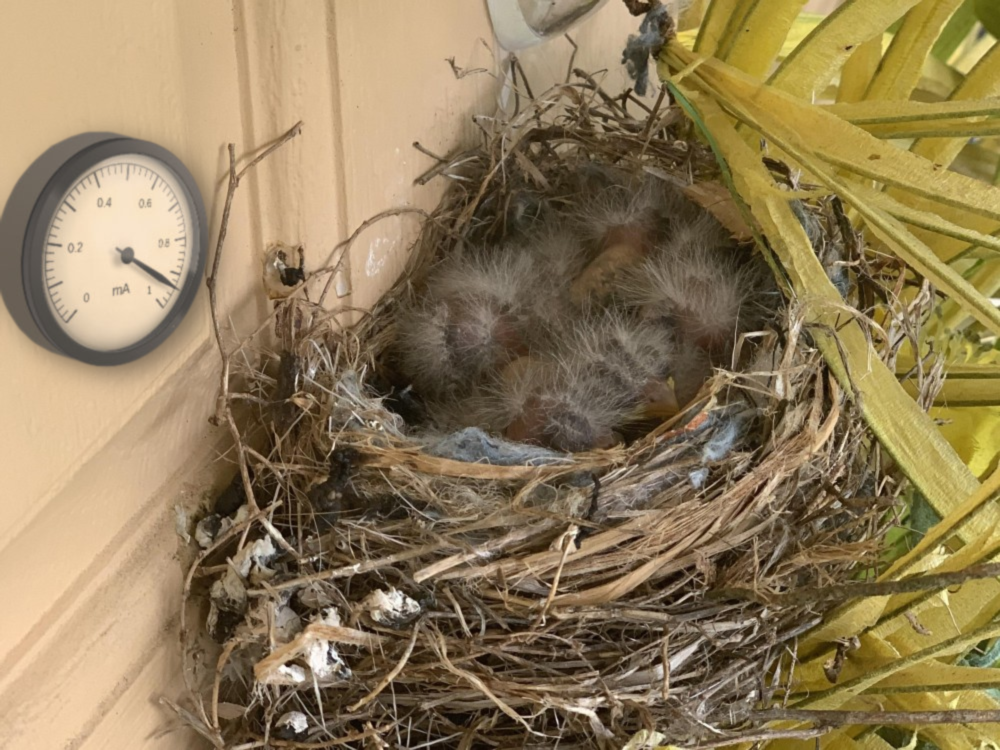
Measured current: **0.94** mA
